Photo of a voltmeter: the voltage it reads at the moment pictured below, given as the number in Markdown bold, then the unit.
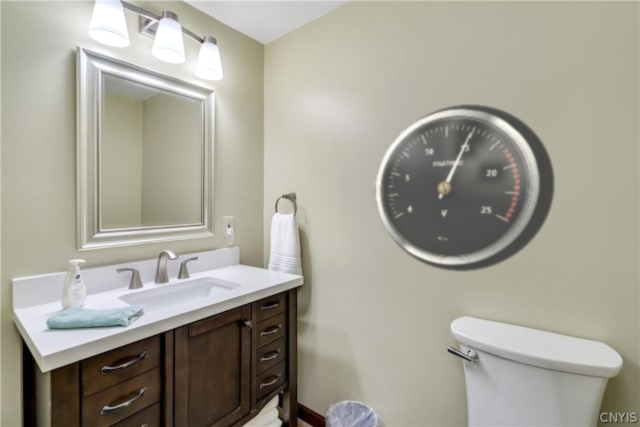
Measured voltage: **15** V
